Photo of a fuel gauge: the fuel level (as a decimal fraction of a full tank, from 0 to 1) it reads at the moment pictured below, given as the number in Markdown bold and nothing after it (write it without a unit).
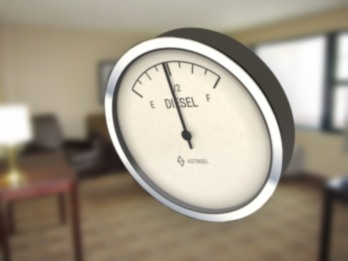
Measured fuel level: **0.5**
